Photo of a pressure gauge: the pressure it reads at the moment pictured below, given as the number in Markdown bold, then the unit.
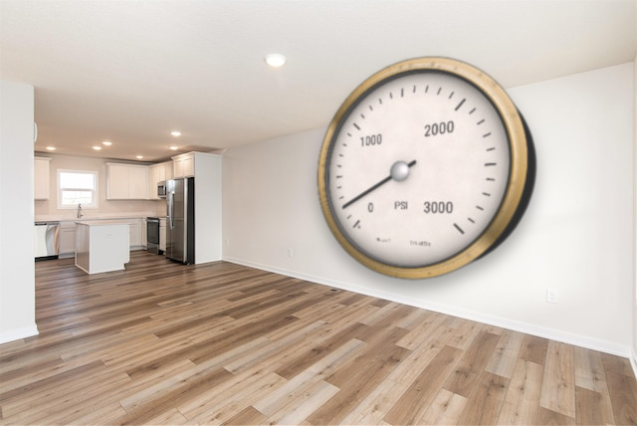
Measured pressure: **200** psi
